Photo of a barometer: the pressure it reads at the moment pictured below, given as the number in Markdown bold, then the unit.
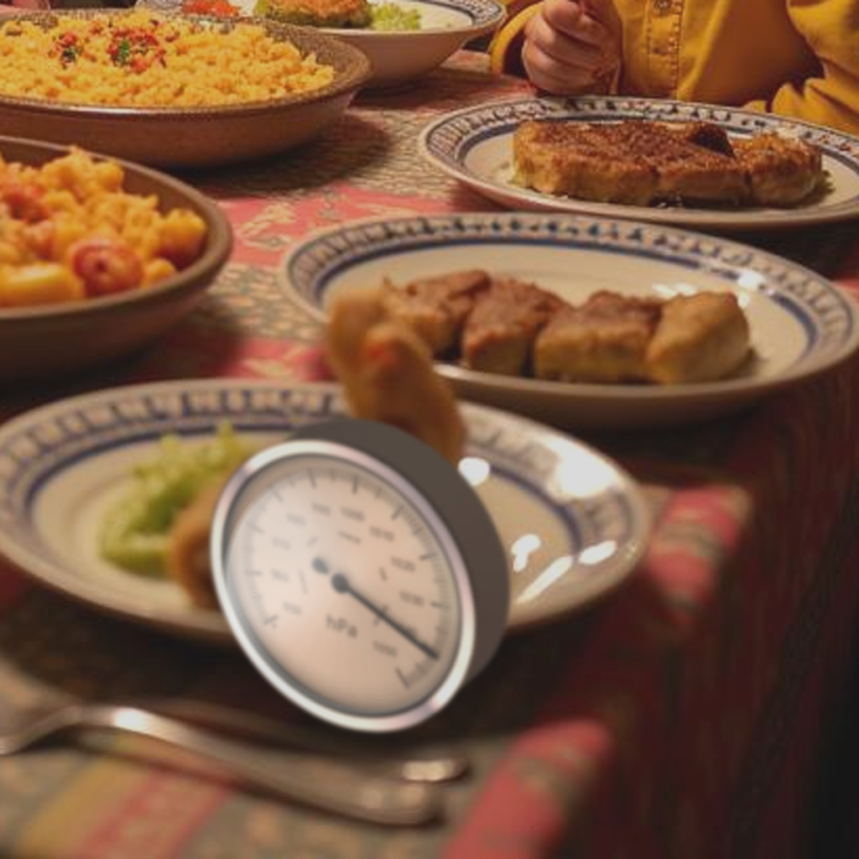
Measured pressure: **1040** hPa
